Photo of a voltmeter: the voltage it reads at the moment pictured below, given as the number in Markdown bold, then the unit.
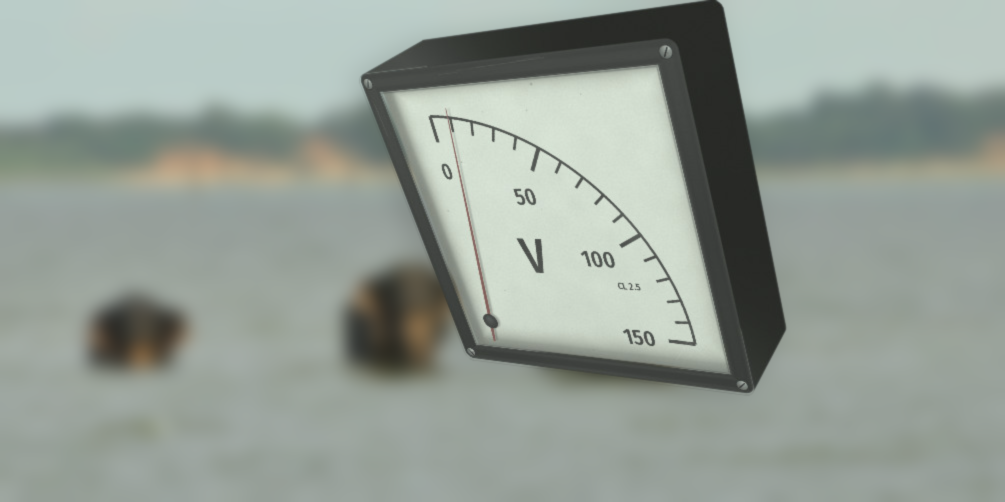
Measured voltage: **10** V
